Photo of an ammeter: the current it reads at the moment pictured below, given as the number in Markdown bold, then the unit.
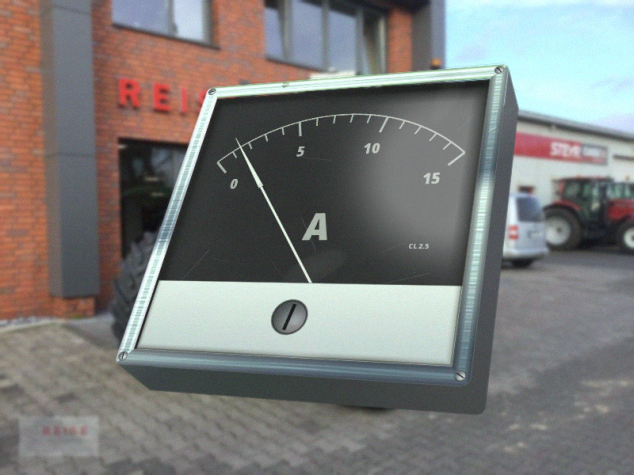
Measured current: **1.5** A
